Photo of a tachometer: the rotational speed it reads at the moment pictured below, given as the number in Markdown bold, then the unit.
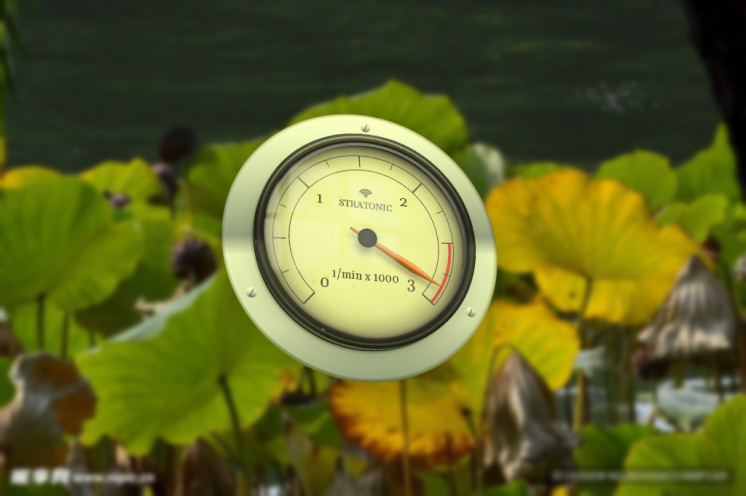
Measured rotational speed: **2875** rpm
